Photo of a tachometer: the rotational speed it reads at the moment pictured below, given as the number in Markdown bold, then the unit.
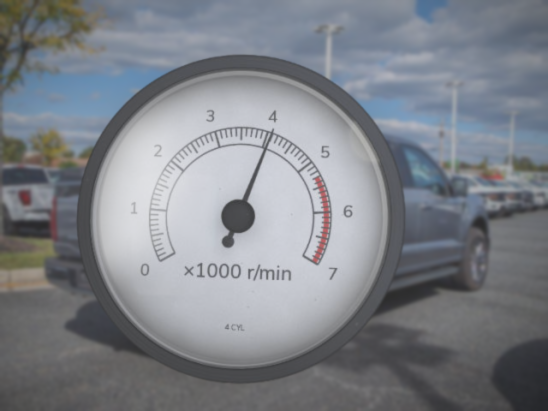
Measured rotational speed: **4100** rpm
